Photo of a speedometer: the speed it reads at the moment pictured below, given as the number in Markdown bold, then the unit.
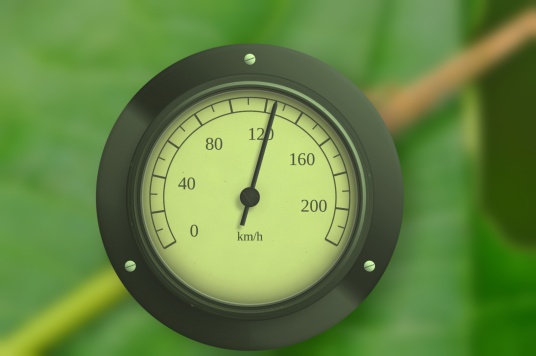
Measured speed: **125** km/h
